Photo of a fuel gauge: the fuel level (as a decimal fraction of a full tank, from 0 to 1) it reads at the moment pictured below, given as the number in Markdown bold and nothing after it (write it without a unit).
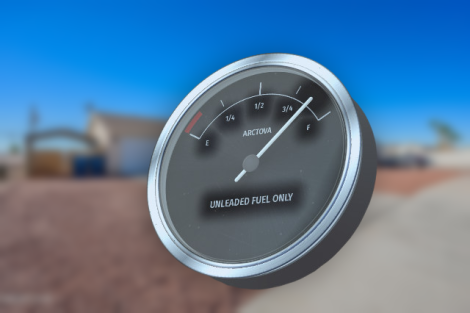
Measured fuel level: **0.875**
